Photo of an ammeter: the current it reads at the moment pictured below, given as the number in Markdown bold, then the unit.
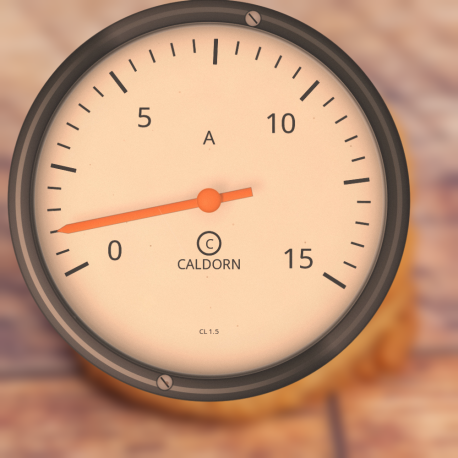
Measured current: **1** A
